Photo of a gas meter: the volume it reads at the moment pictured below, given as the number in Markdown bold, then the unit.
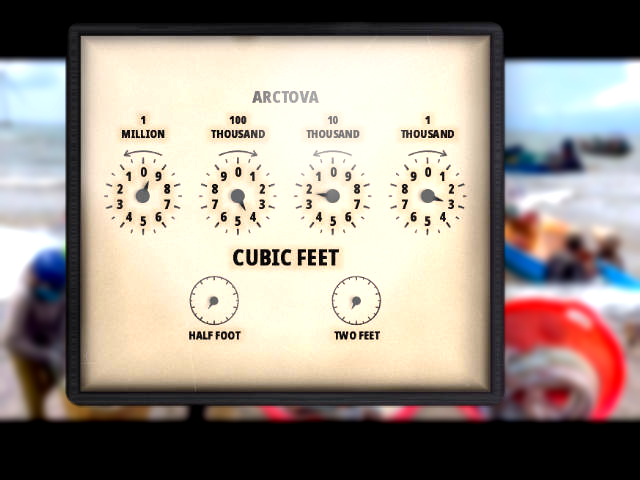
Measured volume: **942300** ft³
